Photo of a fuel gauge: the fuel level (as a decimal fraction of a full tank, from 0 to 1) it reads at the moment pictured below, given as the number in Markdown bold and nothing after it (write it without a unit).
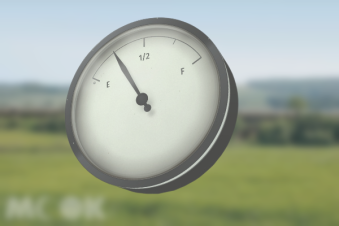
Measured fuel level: **0.25**
